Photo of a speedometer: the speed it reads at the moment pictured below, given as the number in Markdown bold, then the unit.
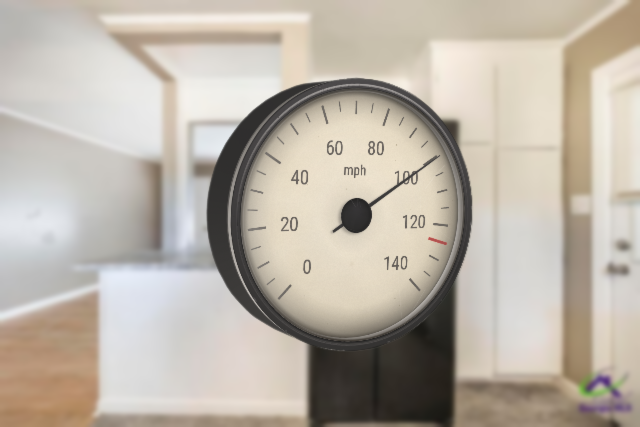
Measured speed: **100** mph
